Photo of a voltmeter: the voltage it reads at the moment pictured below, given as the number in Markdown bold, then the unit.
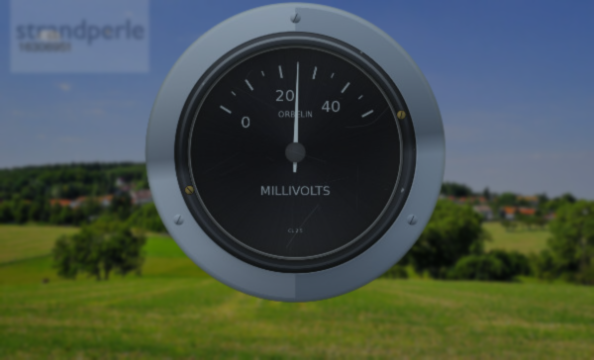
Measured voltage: **25** mV
